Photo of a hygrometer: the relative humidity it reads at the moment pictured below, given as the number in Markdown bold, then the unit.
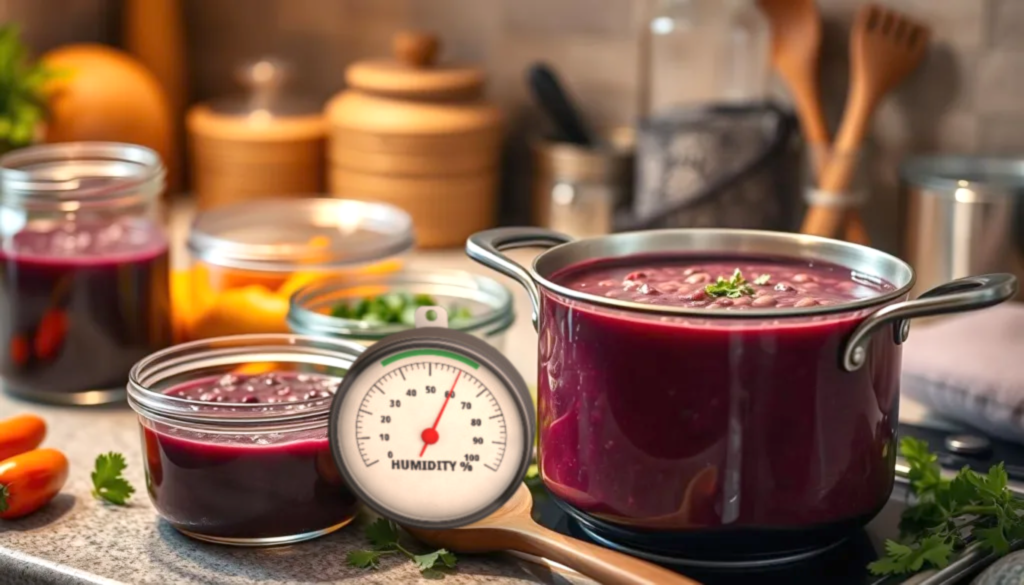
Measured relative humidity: **60** %
